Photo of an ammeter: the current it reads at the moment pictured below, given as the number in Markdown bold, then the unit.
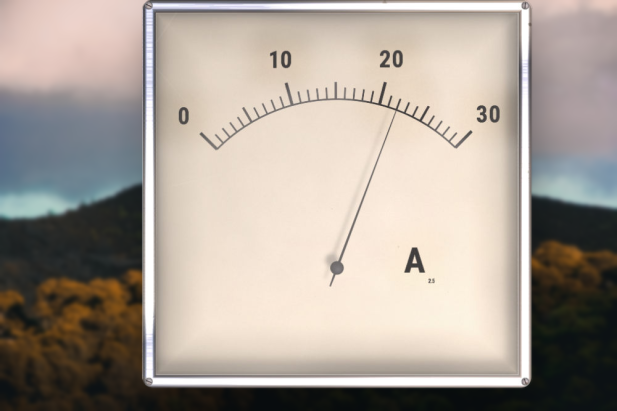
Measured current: **22** A
